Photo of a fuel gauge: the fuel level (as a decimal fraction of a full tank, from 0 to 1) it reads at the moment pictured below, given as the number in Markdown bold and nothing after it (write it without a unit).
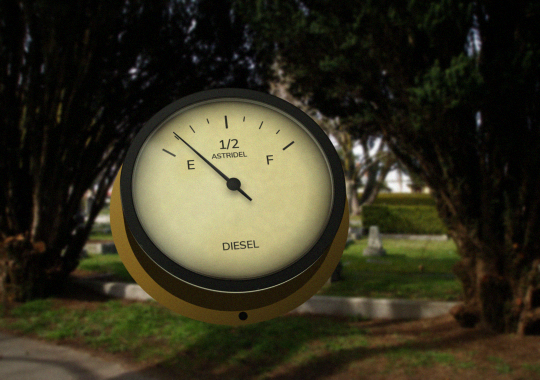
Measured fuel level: **0.125**
